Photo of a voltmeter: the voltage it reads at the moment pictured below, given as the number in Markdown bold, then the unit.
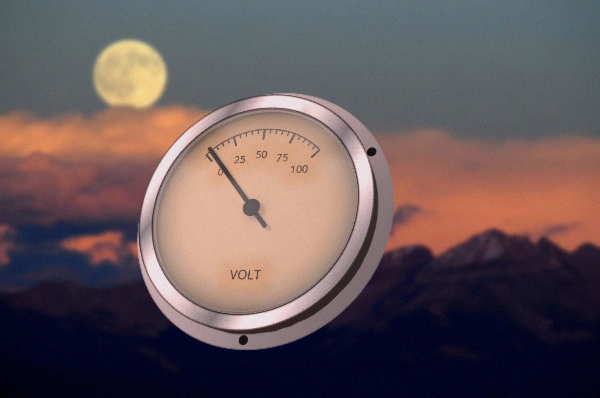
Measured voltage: **5** V
